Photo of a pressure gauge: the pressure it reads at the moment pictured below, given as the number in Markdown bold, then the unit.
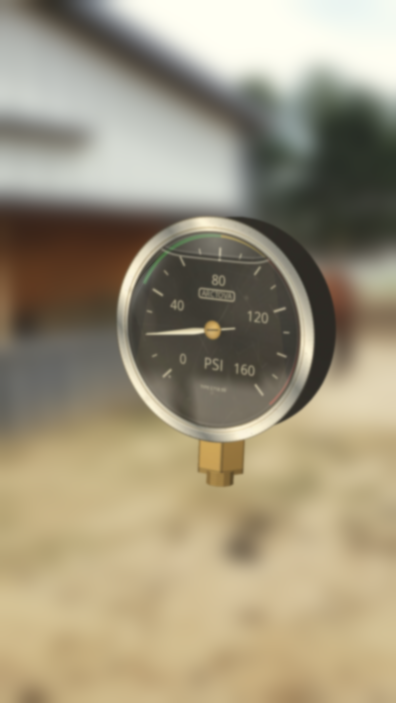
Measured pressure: **20** psi
